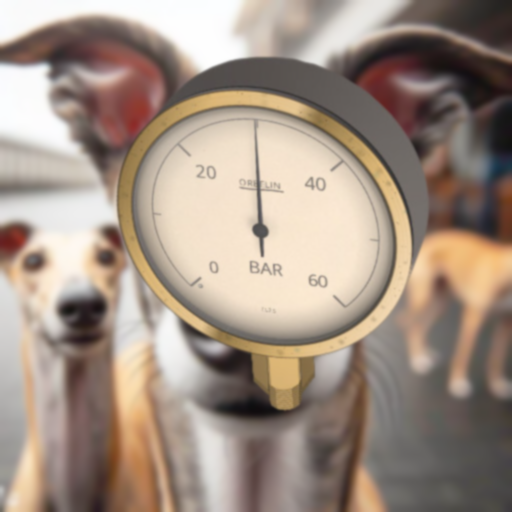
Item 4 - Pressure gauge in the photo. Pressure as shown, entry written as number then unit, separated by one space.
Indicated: 30 bar
